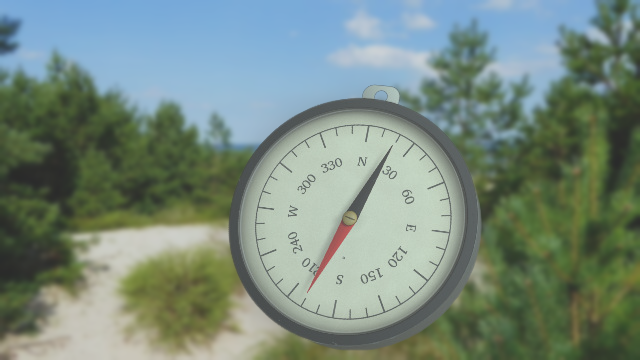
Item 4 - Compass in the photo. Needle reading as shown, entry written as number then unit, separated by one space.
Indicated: 200 °
